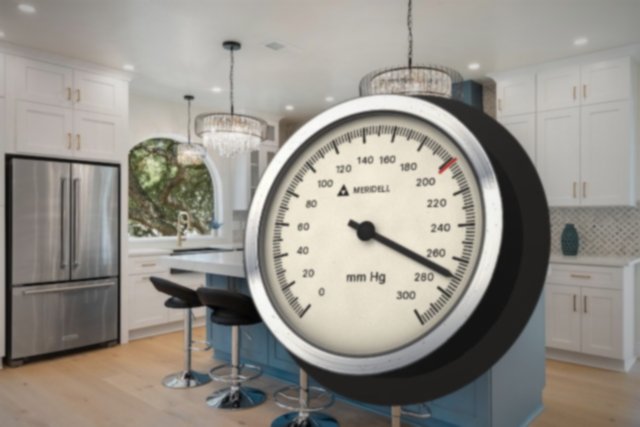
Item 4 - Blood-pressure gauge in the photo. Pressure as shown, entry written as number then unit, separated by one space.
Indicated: 270 mmHg
